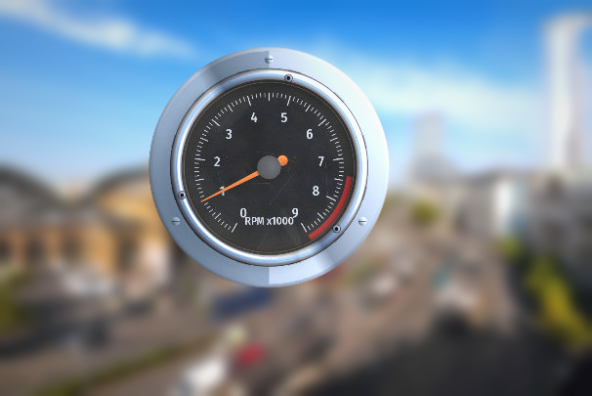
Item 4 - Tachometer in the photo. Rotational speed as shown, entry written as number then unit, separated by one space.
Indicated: 1000 rpm
